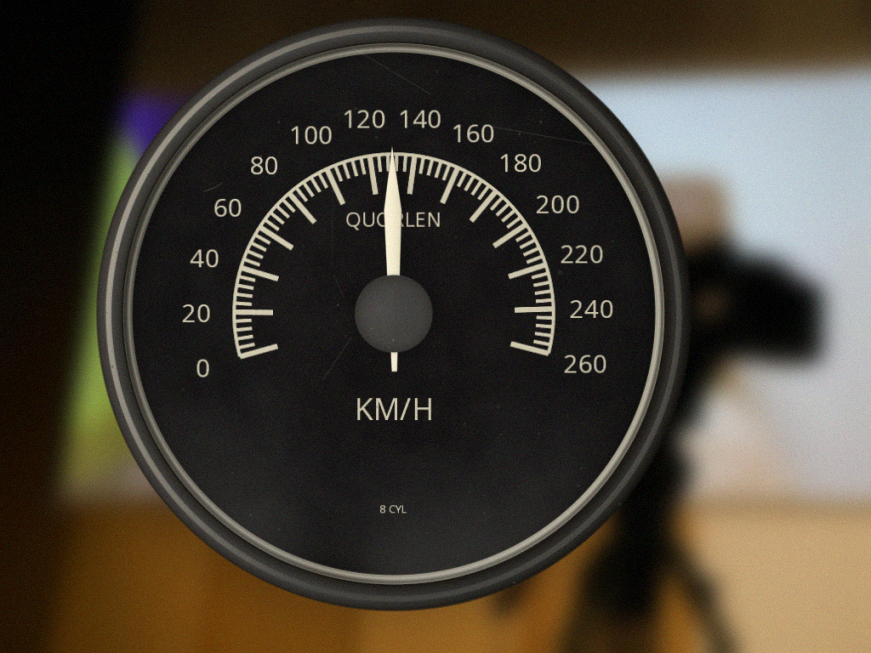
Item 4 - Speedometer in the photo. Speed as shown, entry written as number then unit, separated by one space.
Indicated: 130 km/h
